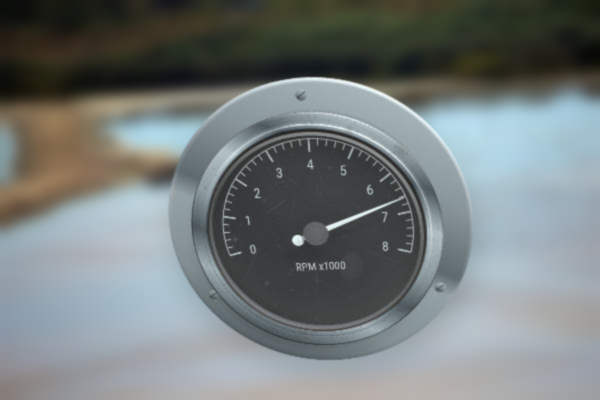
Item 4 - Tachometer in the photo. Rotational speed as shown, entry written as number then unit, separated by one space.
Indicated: 6600 rpm
